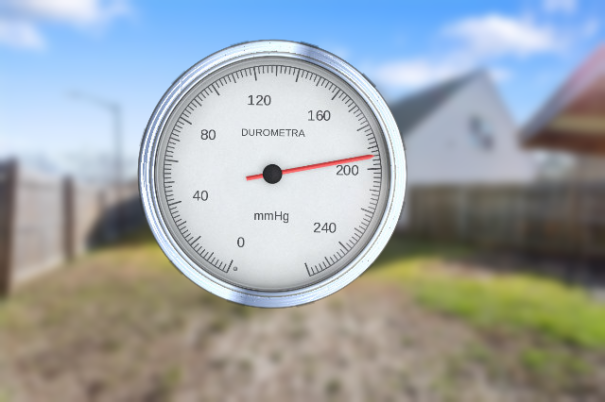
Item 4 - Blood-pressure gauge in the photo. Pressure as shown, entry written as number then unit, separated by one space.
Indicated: 194 mmHg
